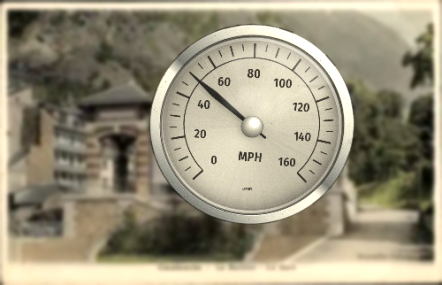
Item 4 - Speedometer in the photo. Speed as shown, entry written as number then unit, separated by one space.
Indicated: 50 mph
